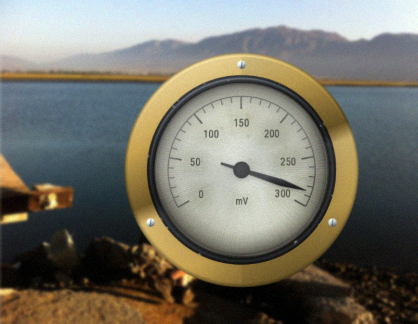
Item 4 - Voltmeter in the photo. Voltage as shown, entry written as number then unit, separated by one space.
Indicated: 285 mV
